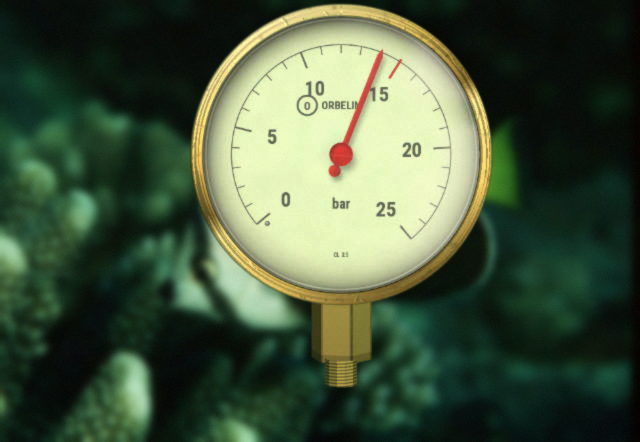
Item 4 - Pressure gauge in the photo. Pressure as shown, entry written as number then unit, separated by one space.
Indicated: 14 bar
